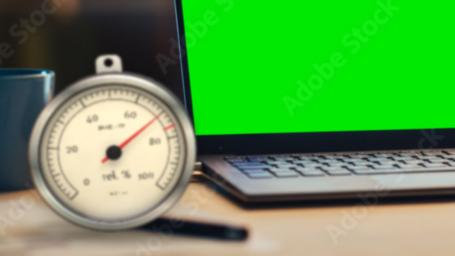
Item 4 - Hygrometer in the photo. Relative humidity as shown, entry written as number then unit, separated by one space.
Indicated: 70 %
